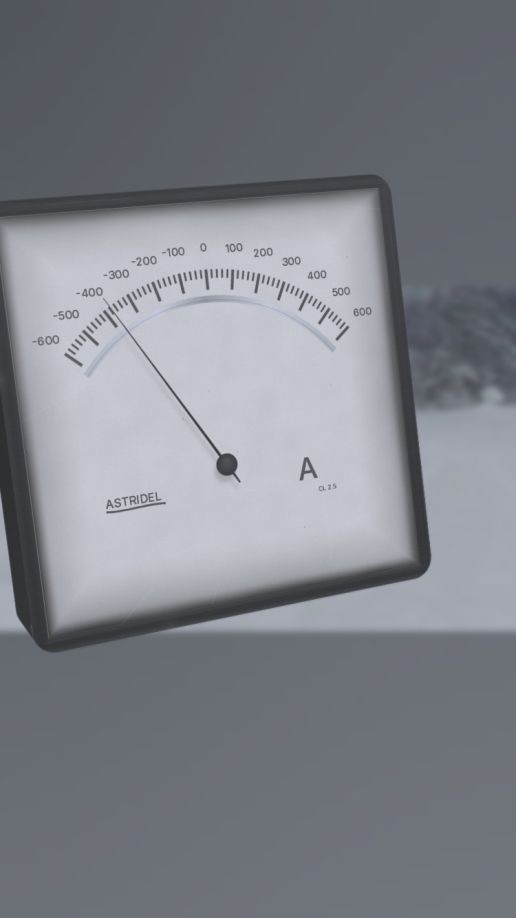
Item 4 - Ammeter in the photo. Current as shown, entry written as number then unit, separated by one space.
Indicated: -380 A
